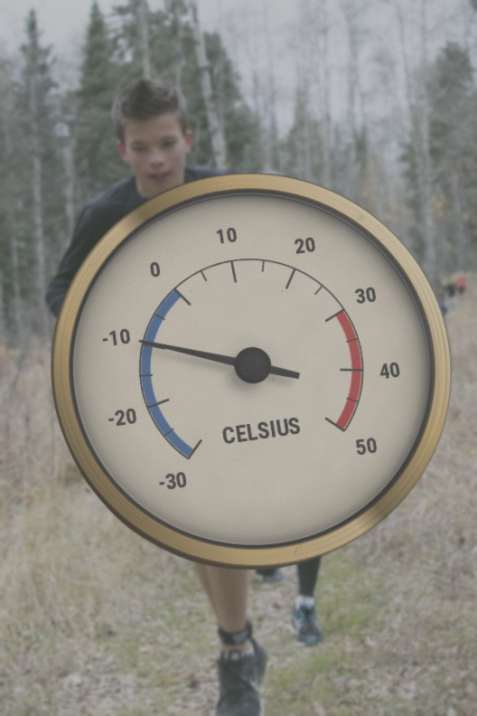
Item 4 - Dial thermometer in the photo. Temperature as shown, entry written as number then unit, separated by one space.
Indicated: -10 °C
